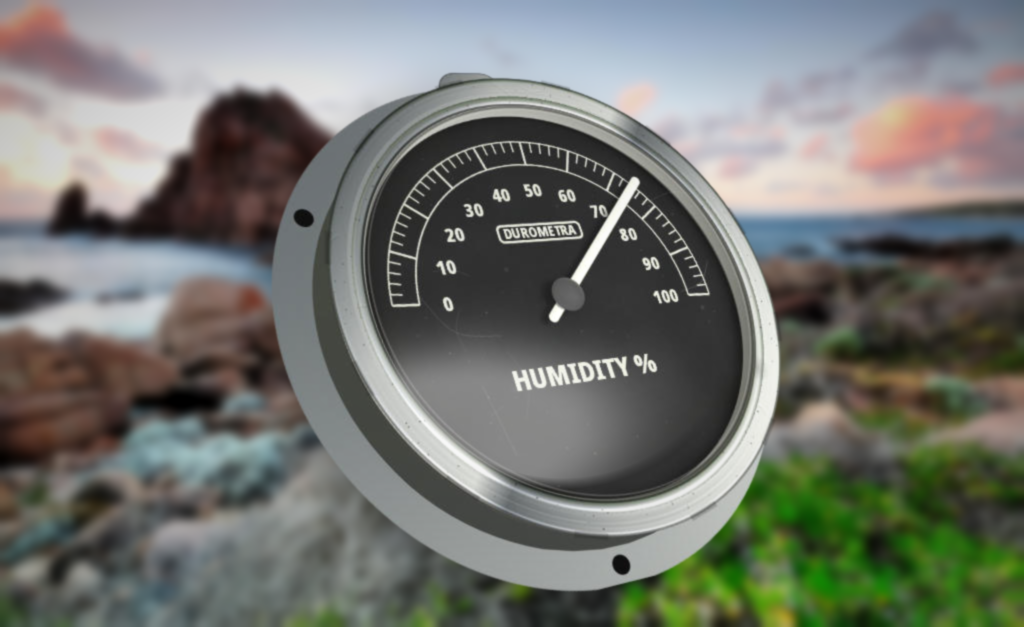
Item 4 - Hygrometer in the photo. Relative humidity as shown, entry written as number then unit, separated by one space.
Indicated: 74 %
